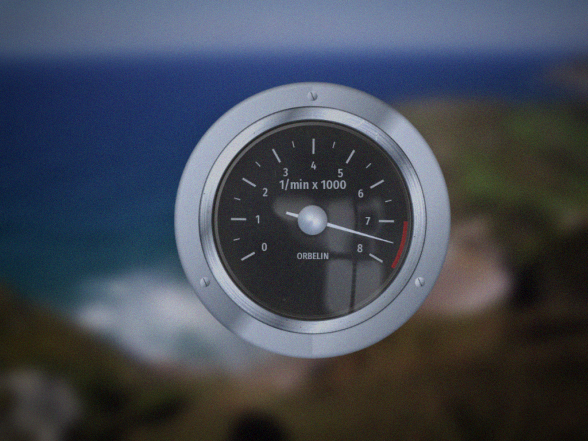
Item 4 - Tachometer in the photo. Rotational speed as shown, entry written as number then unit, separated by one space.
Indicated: 7500 rpm
